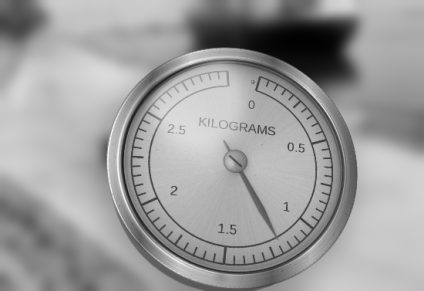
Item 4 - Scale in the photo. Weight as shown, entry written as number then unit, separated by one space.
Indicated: 1.2 kg
